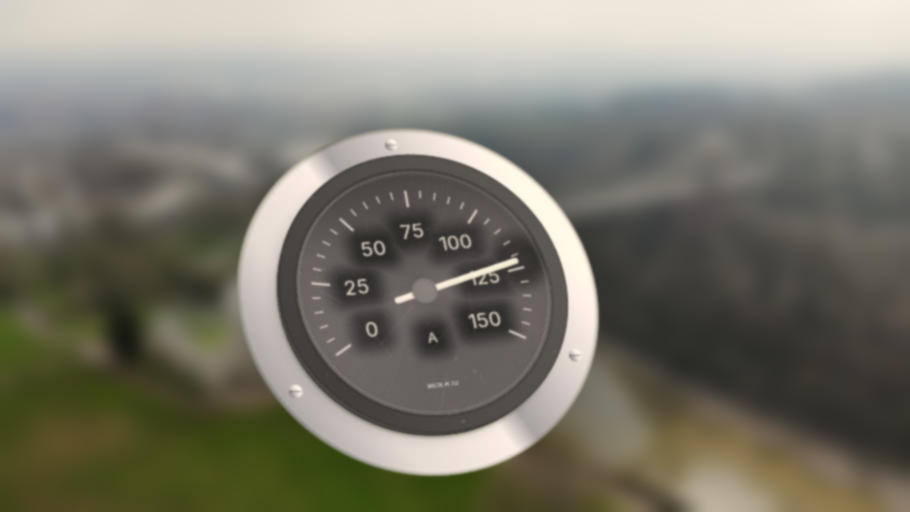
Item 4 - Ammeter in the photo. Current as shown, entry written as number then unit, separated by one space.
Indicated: 122.5 A
